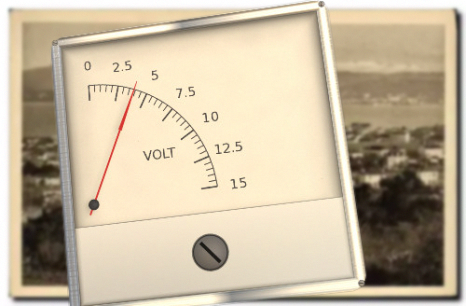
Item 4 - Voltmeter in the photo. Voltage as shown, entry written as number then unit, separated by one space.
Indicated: 4 V
